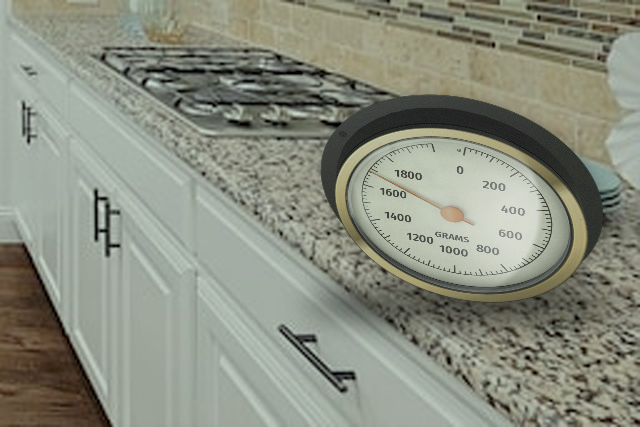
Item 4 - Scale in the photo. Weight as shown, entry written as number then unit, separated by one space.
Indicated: 1700 g
